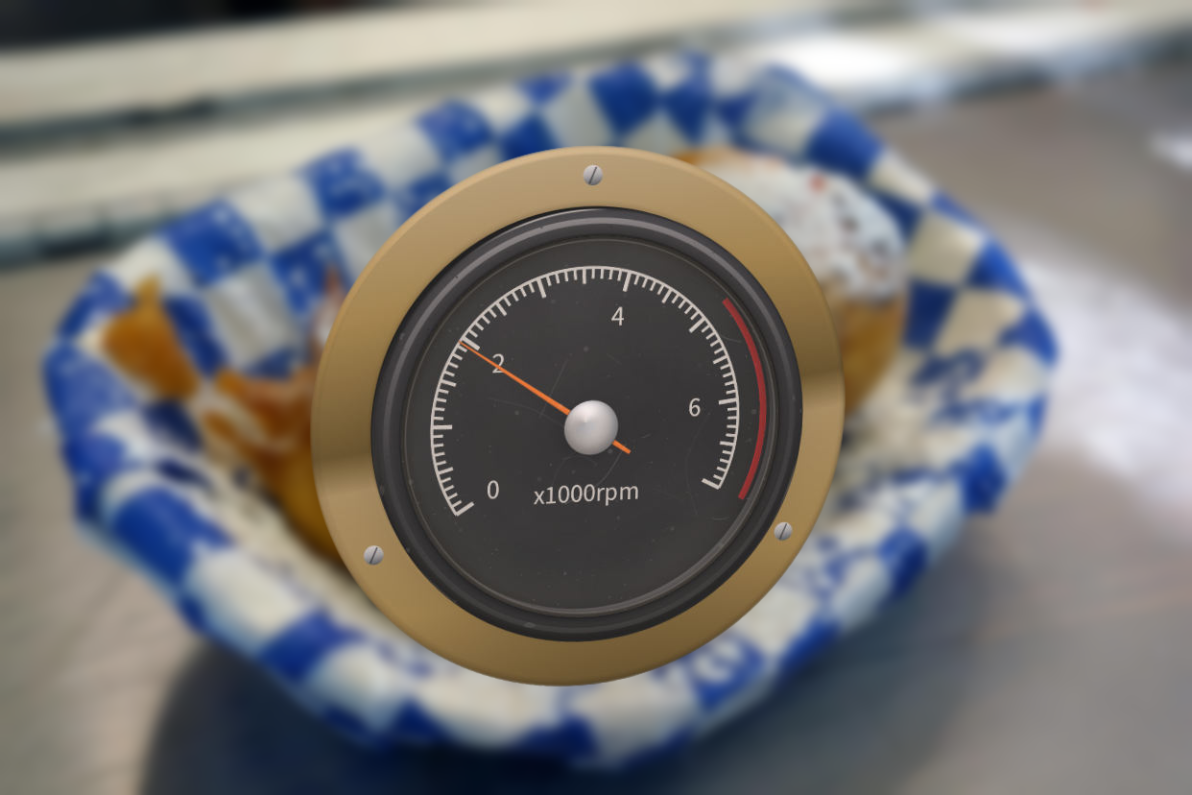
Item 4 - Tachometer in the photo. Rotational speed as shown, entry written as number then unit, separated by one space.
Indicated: 1950 rpm
